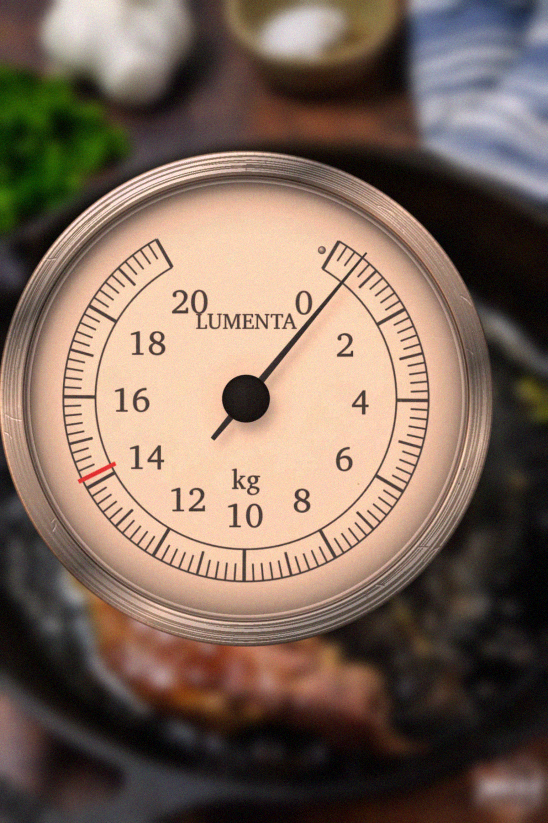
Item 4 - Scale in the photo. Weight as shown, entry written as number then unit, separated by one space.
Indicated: 0.6 kg
